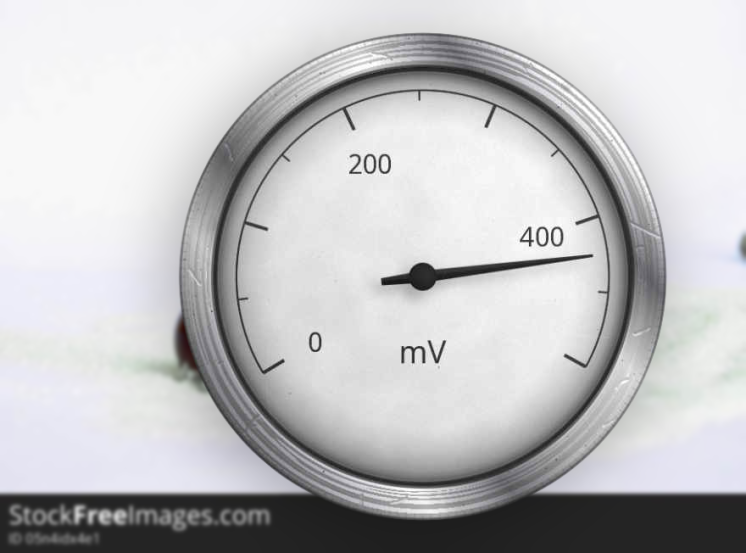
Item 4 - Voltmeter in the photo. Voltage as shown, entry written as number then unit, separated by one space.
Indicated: 425 mV
